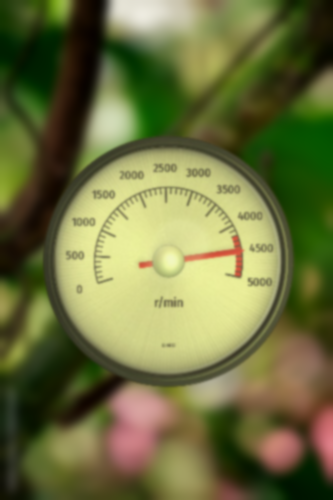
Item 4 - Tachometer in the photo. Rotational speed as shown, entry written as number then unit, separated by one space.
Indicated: 4500 rpm
